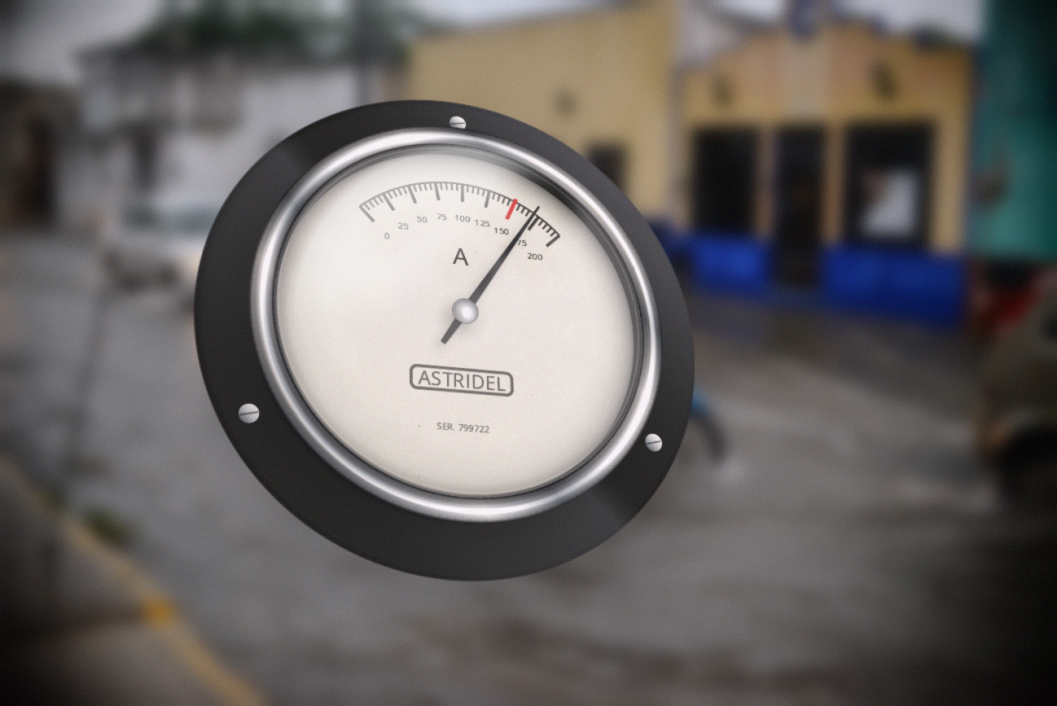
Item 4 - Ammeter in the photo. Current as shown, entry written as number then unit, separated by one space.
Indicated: 170 A
